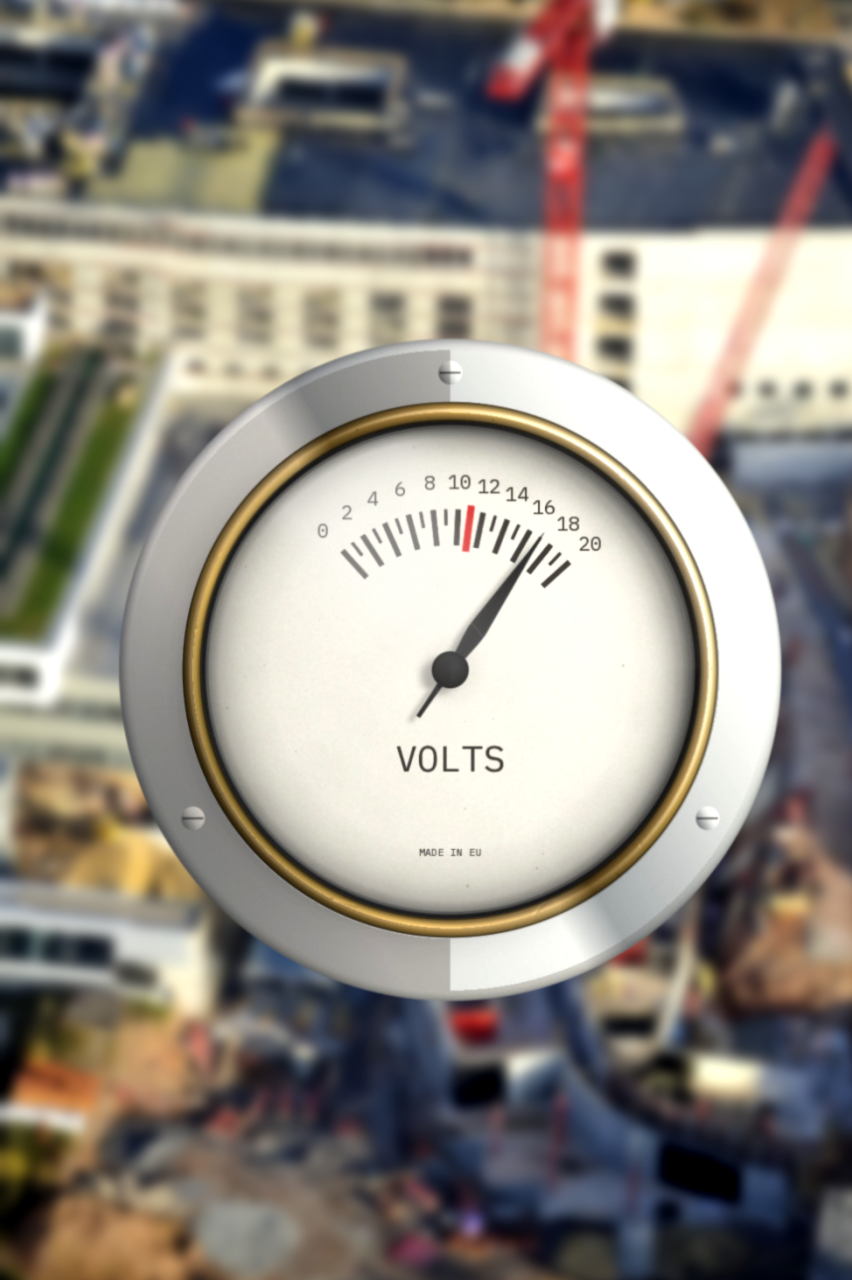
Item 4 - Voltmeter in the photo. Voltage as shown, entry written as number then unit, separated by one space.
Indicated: 17 V
